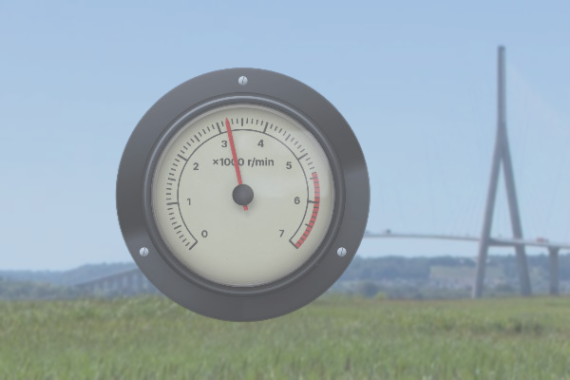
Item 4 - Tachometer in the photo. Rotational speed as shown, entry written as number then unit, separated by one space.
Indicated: 3200 rpm
